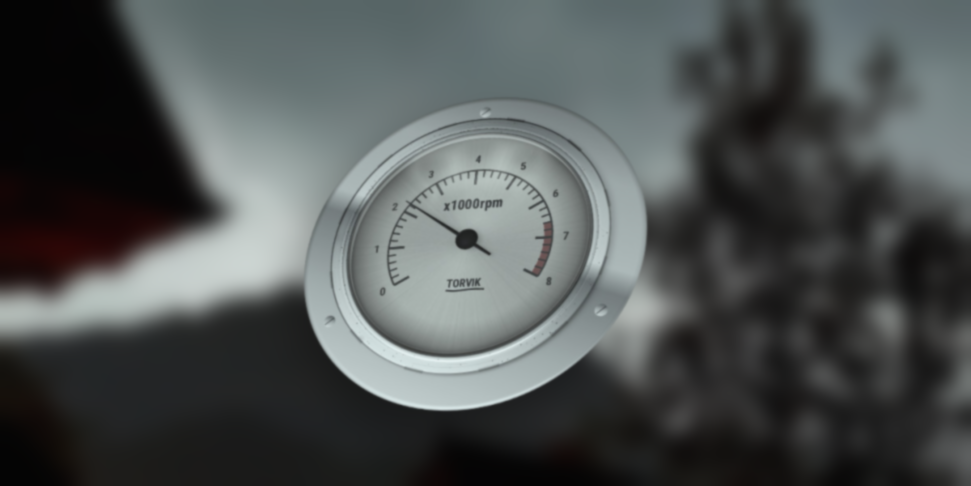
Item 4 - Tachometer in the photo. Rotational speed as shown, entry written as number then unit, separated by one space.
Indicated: 2200 rpm
